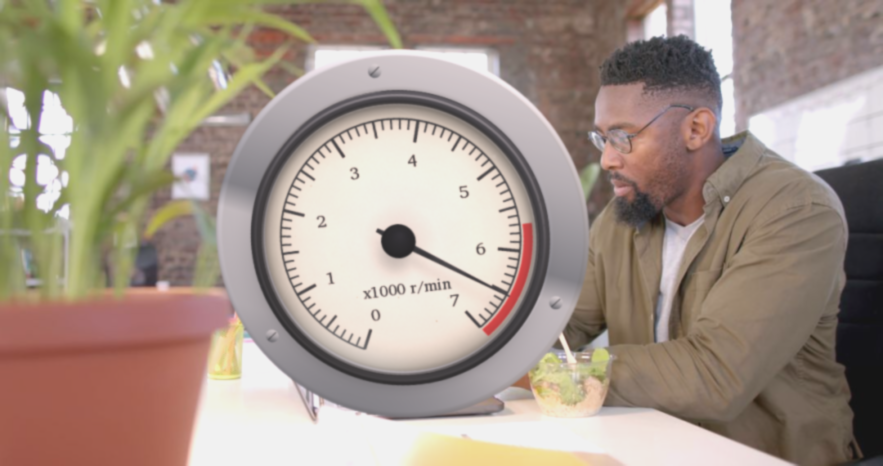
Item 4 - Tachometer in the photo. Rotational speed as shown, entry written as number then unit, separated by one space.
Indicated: 6500 rpm
